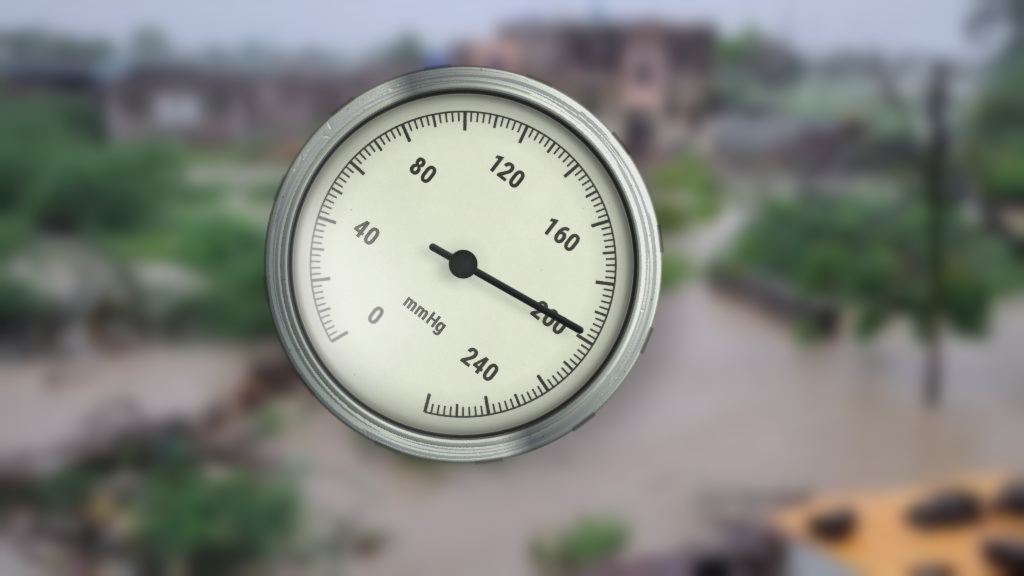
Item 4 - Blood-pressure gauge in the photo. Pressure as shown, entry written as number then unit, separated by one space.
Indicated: 198 mmHg
